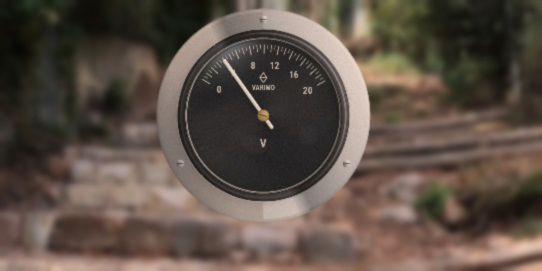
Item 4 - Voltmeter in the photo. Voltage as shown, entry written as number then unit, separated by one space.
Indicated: 4 V
